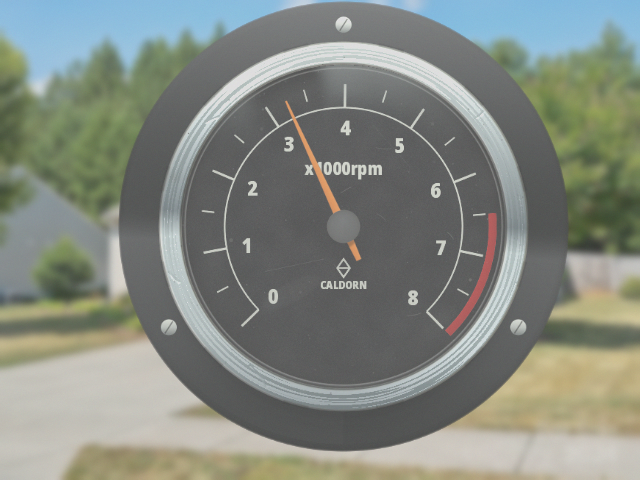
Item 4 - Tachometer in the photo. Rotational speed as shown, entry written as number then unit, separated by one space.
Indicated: 3250 rpm
